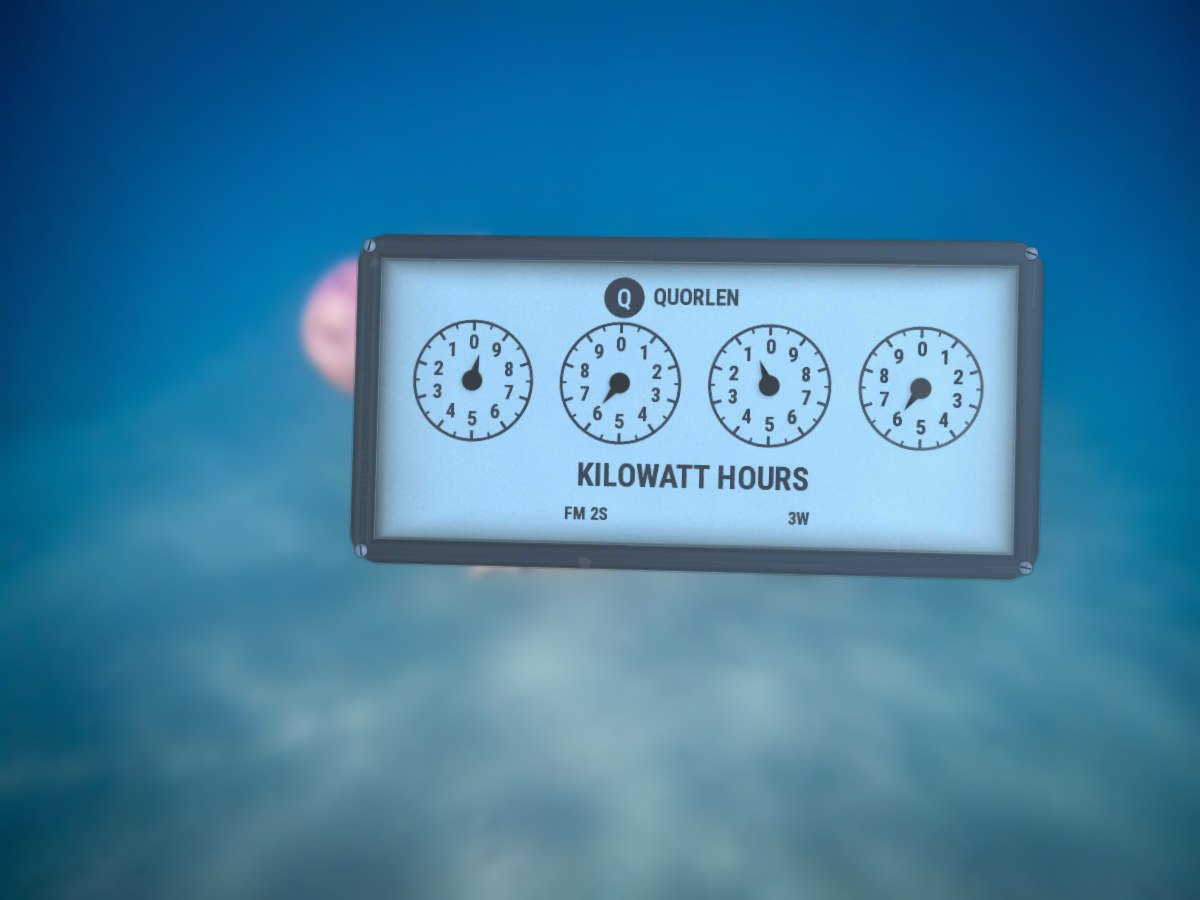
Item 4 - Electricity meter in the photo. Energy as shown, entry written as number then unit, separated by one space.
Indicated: 9606 kWh
